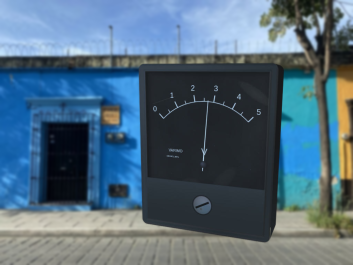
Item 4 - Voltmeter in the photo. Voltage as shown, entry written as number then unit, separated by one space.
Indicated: 2.75 V
